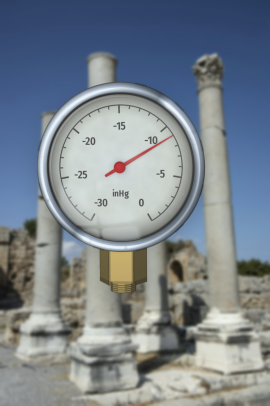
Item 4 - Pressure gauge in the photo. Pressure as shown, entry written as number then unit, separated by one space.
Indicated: -9 inHg
